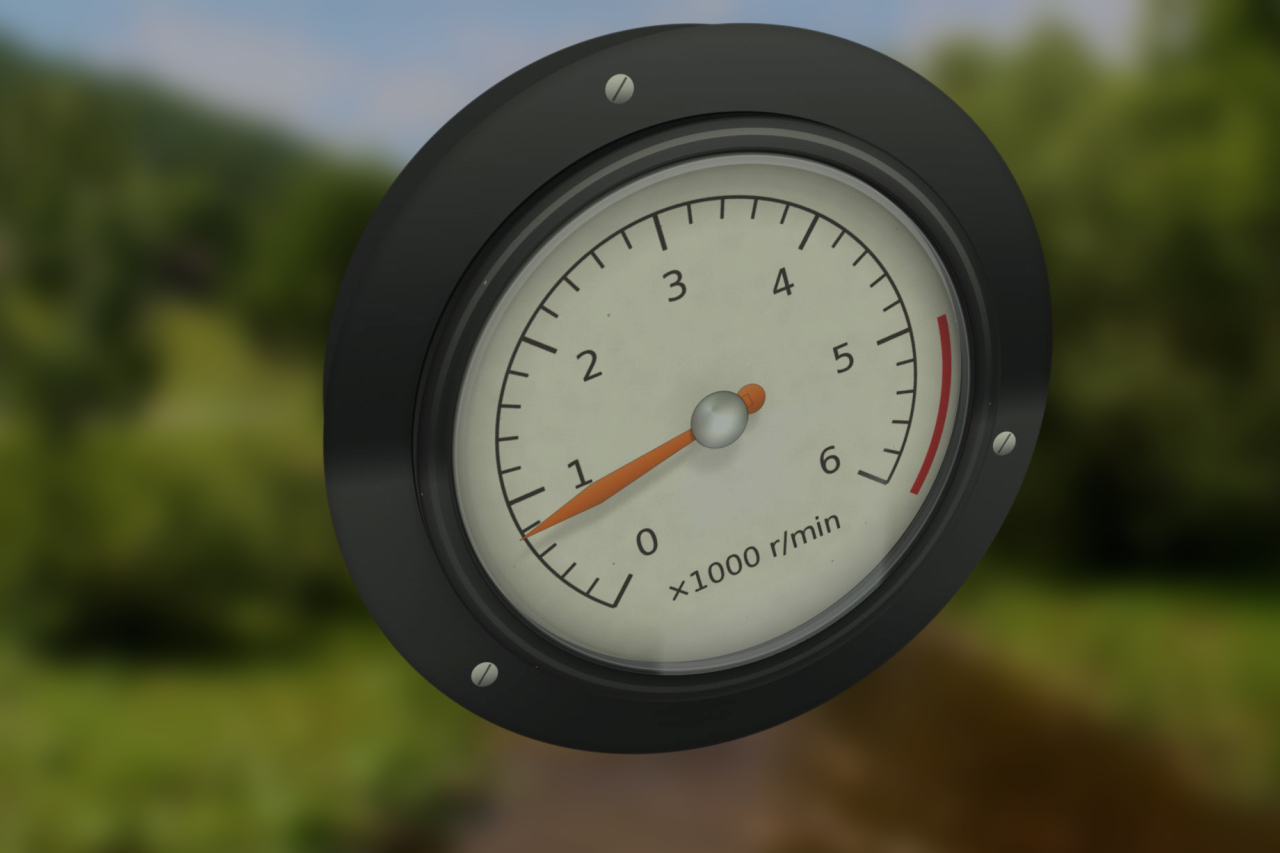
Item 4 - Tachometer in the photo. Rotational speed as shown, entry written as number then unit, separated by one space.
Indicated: 800 rpm
